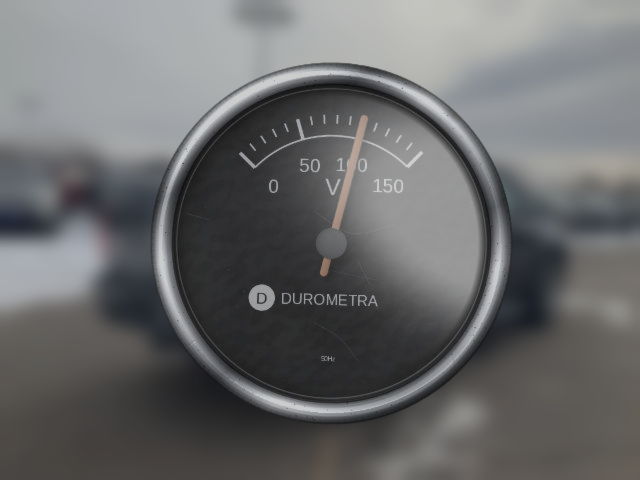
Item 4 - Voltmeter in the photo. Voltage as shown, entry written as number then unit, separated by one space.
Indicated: 100 V
